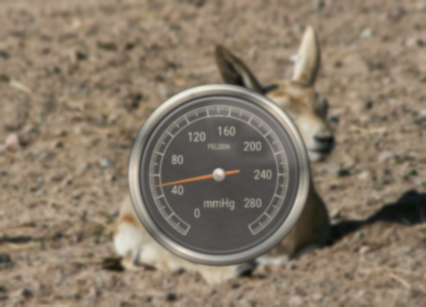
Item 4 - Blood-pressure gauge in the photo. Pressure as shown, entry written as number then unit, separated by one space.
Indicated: 50 mmHg
